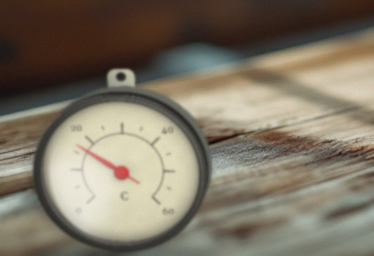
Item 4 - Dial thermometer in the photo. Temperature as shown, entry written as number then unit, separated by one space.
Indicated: 17.5 °C
